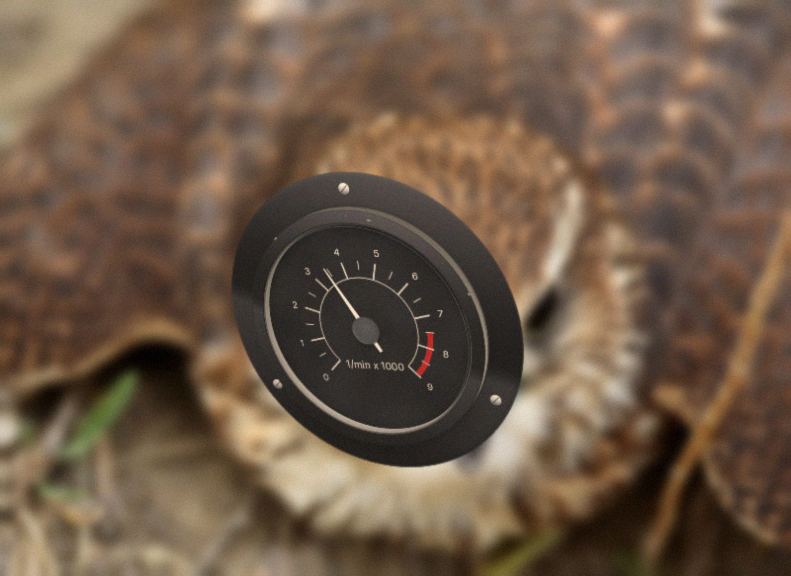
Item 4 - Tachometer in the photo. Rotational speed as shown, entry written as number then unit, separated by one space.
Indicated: 3500 rpm
